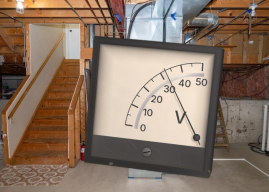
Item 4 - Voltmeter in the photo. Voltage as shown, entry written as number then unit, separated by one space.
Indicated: 32.5 V
